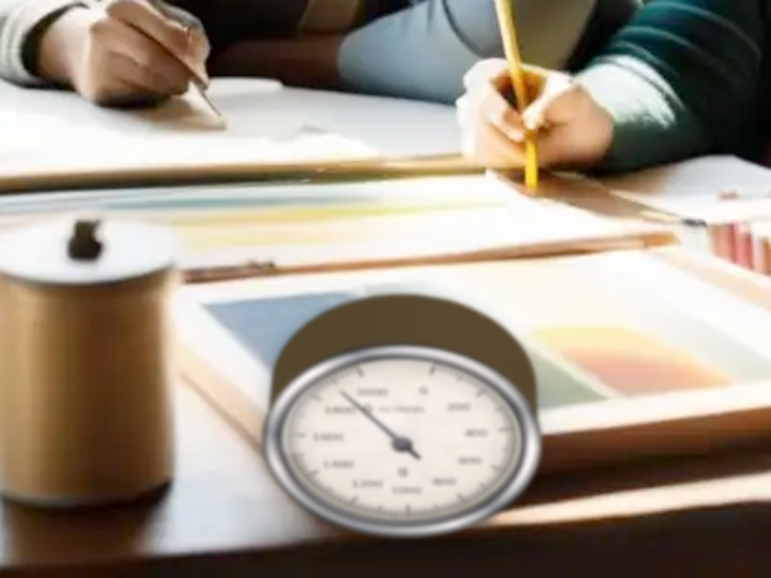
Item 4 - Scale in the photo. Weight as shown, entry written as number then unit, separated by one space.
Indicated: 1900 g
